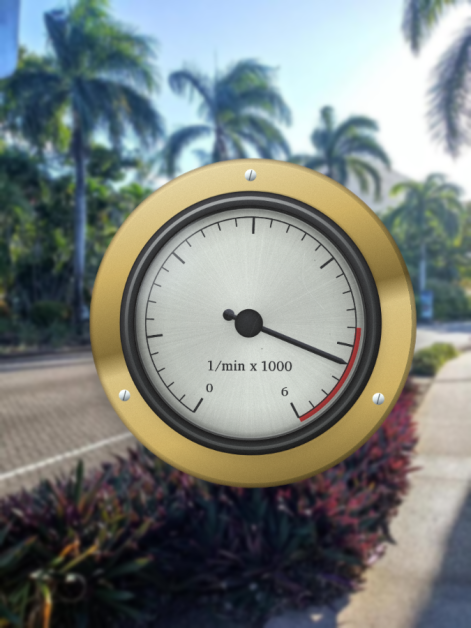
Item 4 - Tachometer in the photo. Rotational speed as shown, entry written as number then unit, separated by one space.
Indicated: 5200 rpm
